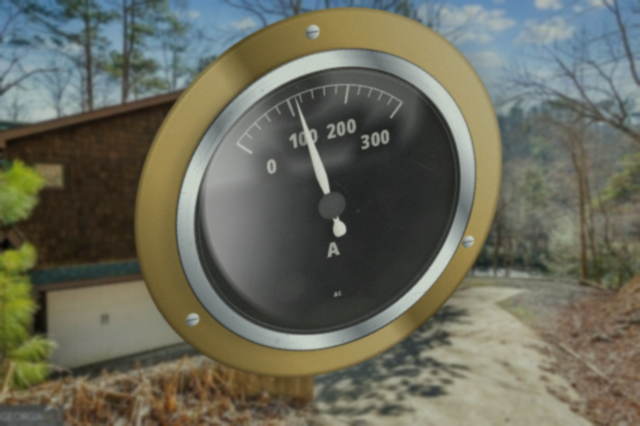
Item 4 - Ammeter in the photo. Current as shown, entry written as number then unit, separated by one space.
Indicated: 110 A
